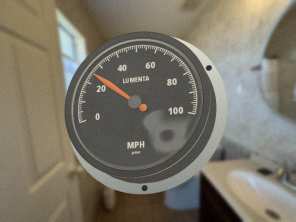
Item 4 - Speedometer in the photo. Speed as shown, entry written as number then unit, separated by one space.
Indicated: 25 mph
